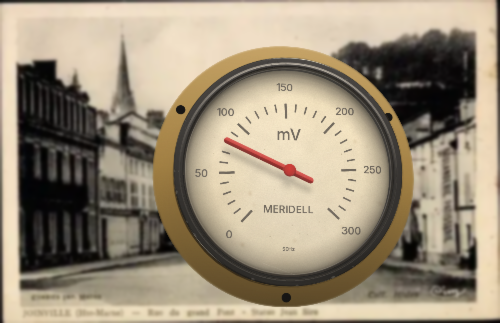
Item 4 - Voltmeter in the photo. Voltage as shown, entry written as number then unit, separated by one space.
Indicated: 80 mV
